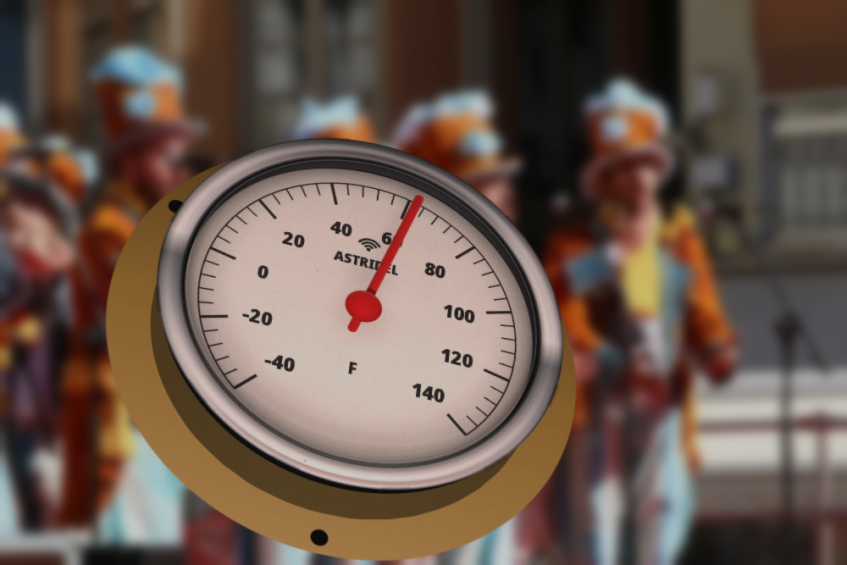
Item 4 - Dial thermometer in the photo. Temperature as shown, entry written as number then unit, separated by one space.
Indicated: 62 °F
